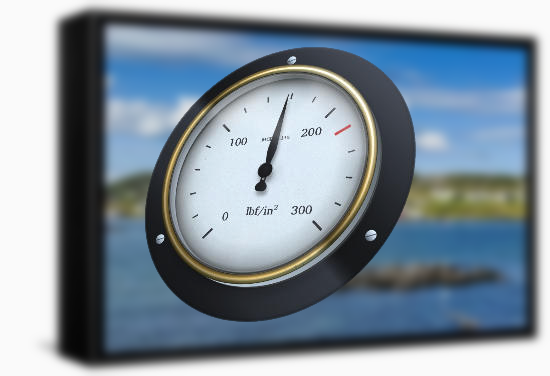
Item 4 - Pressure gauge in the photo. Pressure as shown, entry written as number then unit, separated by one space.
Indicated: 160 psi
